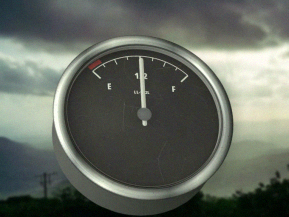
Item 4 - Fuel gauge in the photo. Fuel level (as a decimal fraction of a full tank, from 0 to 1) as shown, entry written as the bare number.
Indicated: 0.5
